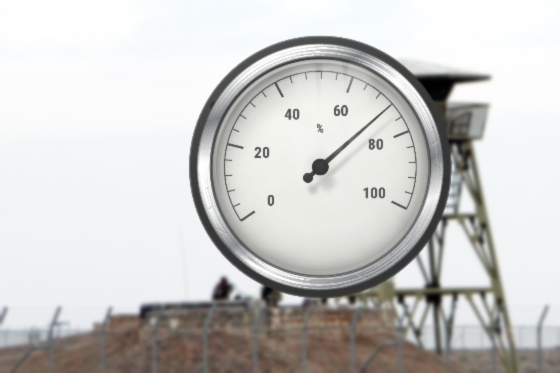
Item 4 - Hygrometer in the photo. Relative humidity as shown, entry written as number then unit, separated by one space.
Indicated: 72 %
